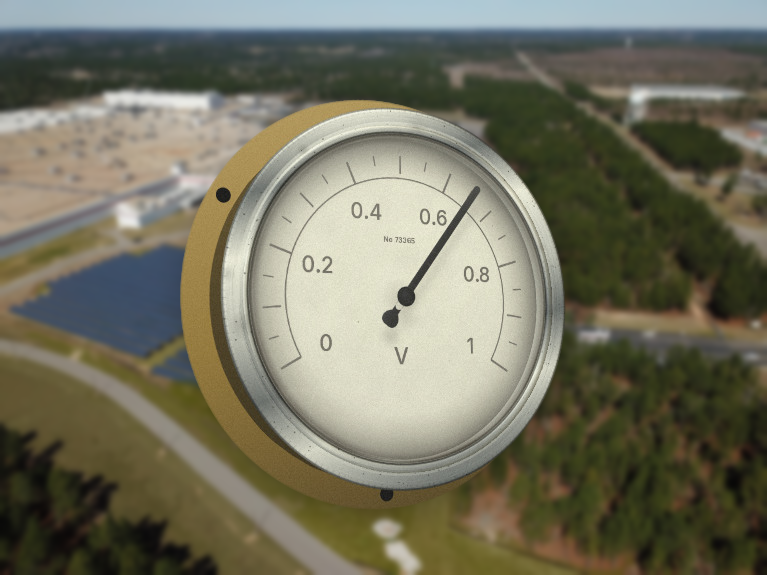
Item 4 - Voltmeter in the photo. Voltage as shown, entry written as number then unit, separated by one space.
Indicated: 0.65 V
